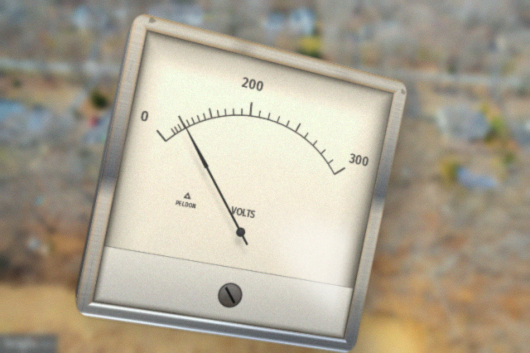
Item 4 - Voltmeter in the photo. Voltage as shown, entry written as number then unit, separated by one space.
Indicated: 100 V
